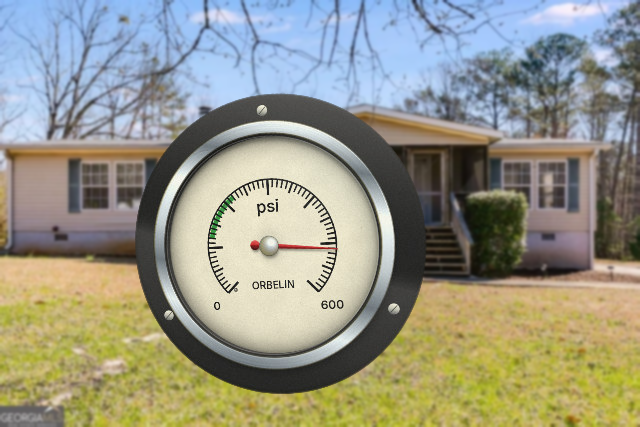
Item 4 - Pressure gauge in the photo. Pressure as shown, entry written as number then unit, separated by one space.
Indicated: 510 psi
